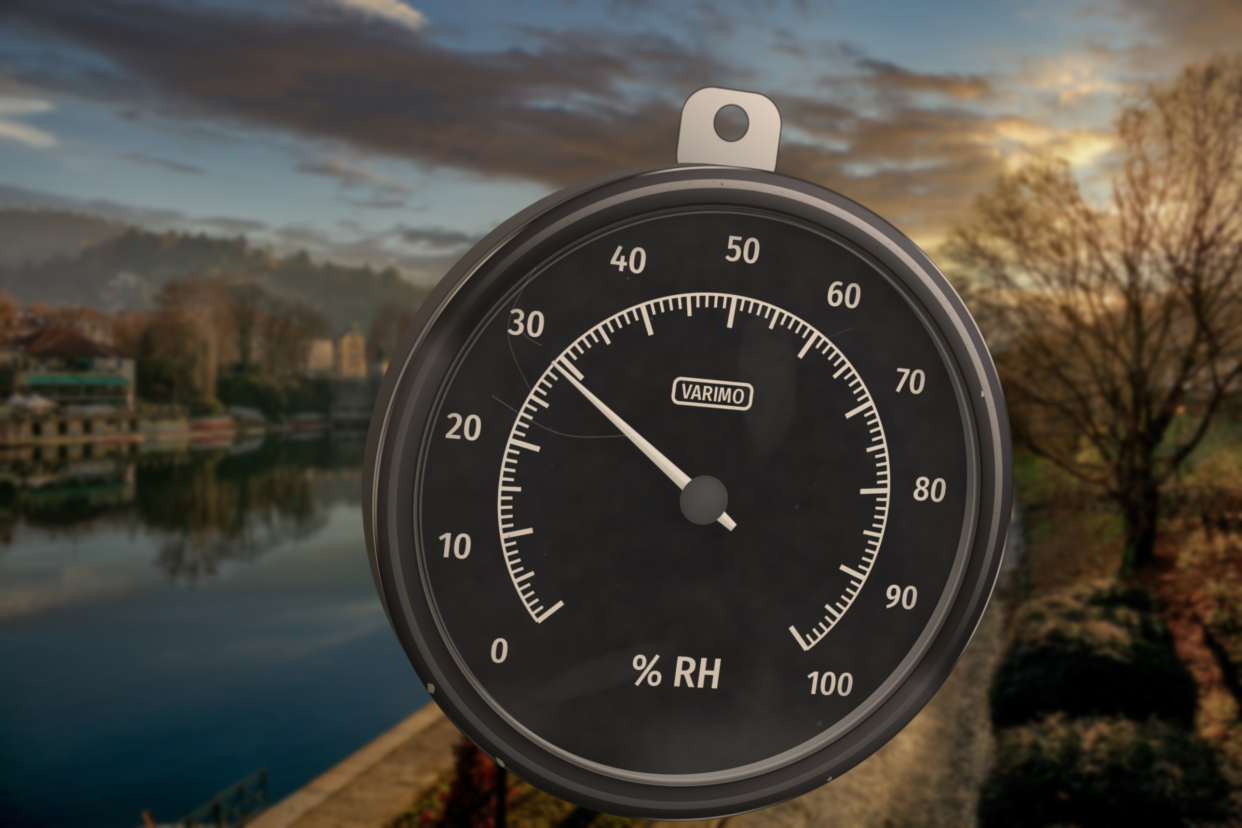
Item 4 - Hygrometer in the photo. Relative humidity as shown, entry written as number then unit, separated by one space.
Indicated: 29 %
